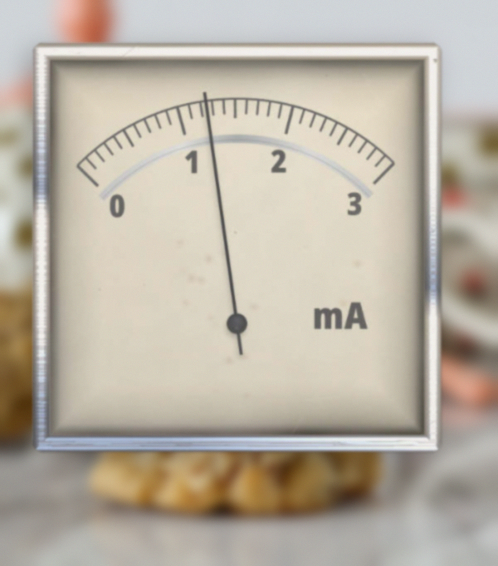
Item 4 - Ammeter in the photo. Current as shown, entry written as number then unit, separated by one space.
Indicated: 1.25 mA
